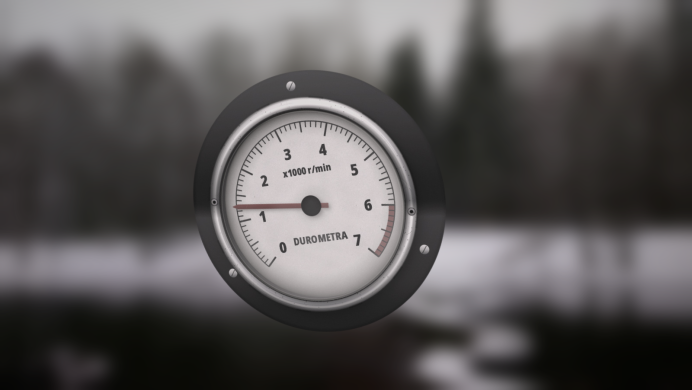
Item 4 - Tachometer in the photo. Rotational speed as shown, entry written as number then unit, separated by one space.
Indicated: 1300 rpm
